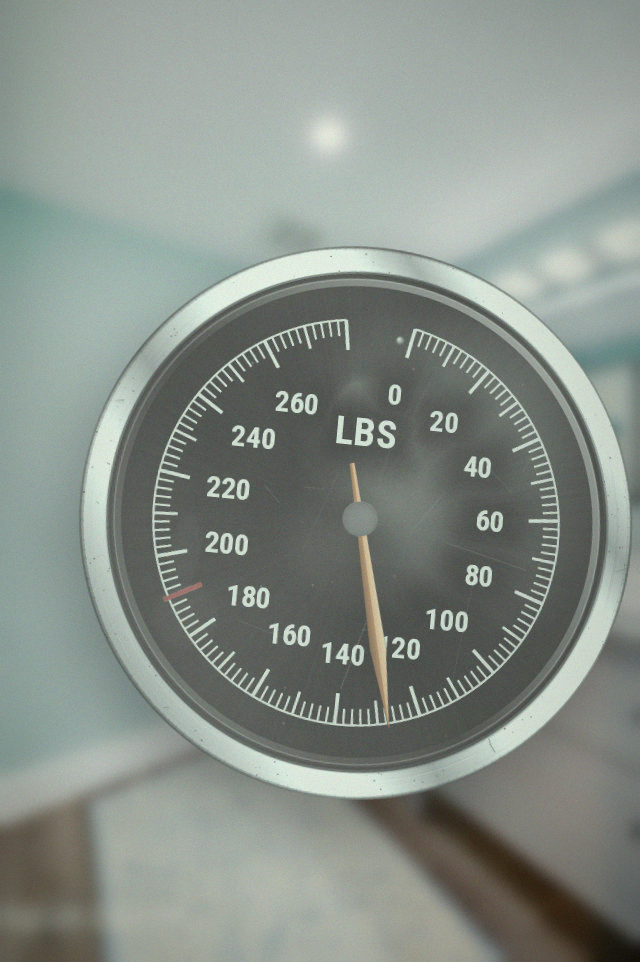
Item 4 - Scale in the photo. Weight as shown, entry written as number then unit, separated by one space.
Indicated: 128 lb
